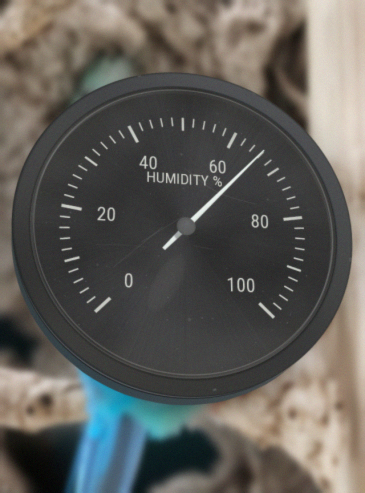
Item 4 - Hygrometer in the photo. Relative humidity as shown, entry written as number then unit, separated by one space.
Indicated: 66 %
